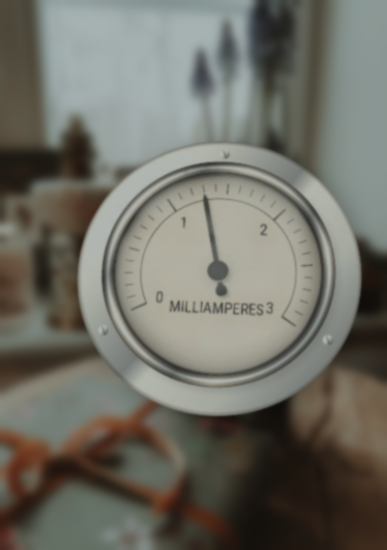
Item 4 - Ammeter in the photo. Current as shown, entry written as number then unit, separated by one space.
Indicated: 1.3 mA
